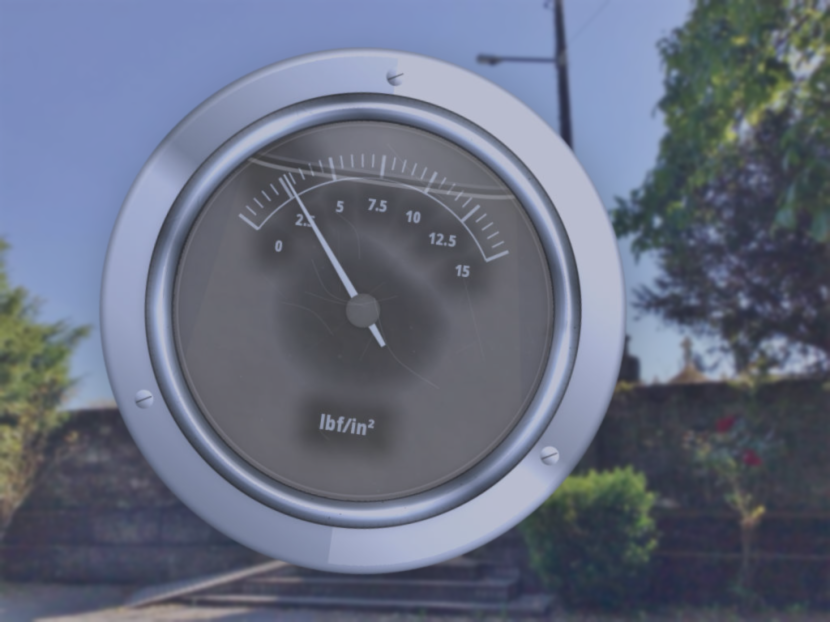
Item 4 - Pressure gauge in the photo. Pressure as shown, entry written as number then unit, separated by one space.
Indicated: 2.75 psi
